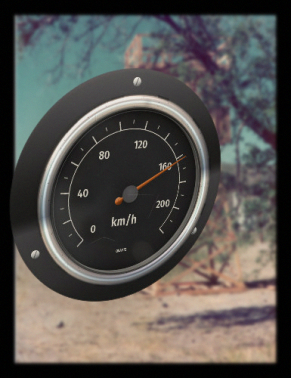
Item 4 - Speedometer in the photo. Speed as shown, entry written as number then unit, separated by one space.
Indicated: 160 km/h
